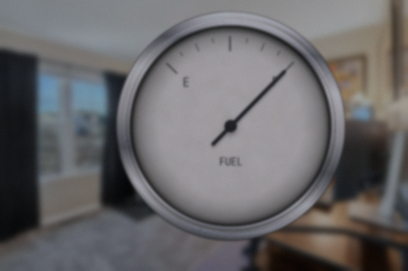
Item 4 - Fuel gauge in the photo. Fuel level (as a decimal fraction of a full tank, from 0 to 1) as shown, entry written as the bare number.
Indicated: 1
